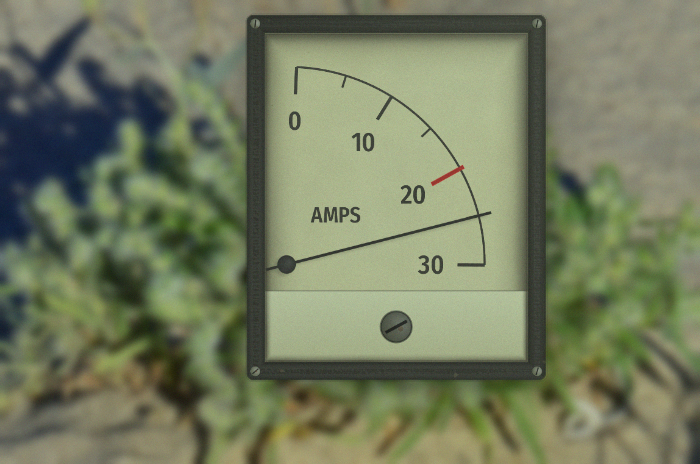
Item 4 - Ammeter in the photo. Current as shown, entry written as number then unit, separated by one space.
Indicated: 25 A
